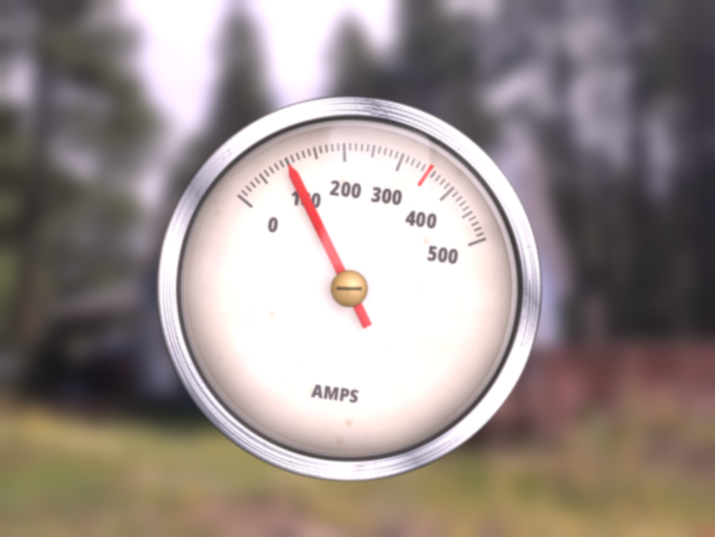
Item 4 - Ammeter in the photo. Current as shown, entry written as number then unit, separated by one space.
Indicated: 100 A
